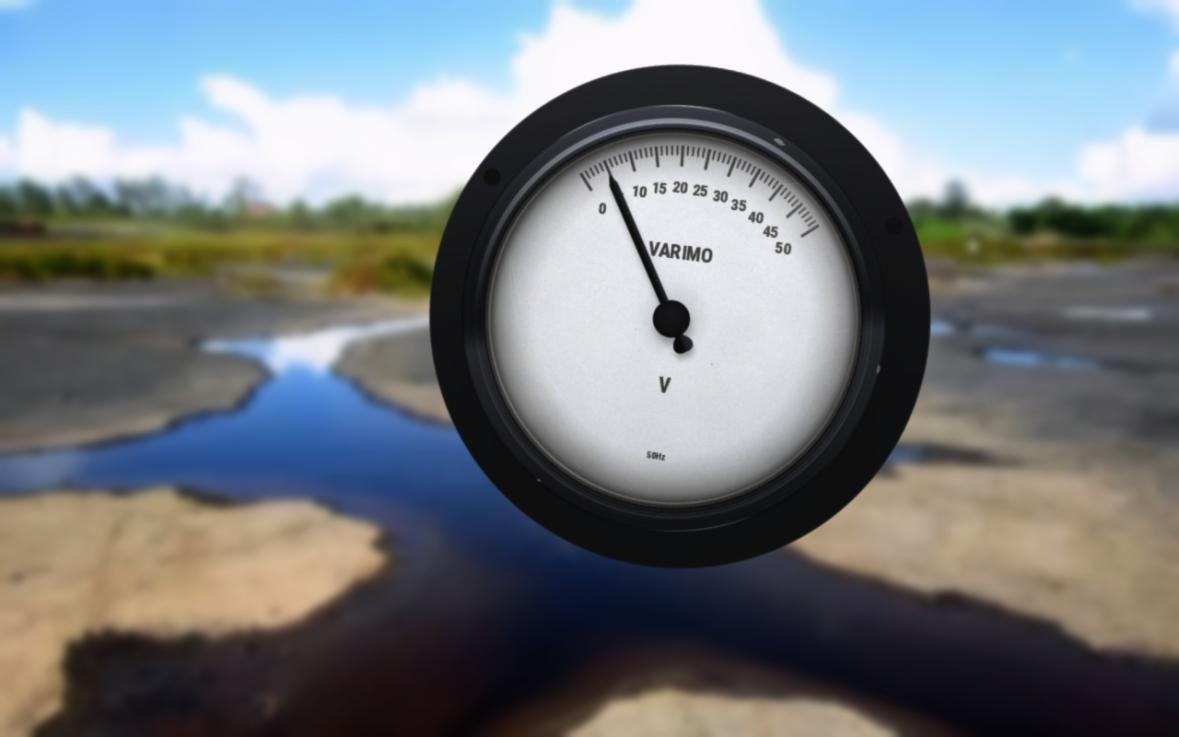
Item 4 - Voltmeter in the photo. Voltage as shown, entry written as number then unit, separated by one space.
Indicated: 5 V
